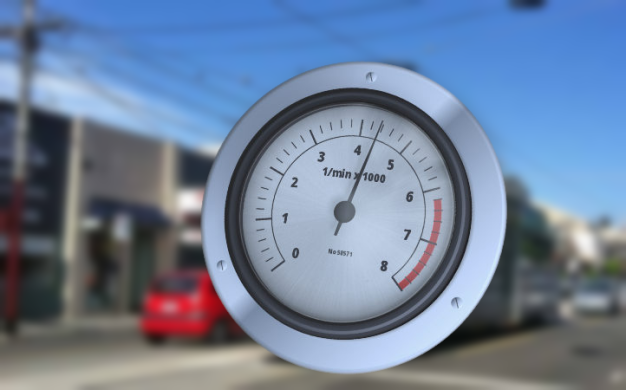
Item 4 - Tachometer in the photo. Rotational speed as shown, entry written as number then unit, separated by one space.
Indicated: 4400 rpm
